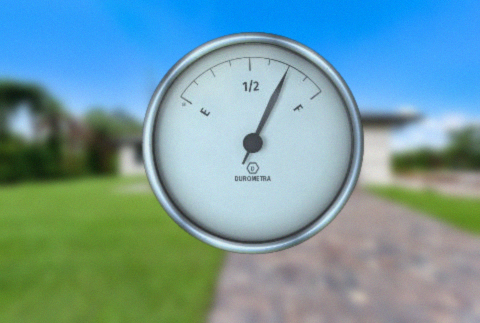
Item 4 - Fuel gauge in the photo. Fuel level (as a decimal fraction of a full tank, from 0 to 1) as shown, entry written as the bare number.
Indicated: 0.75
